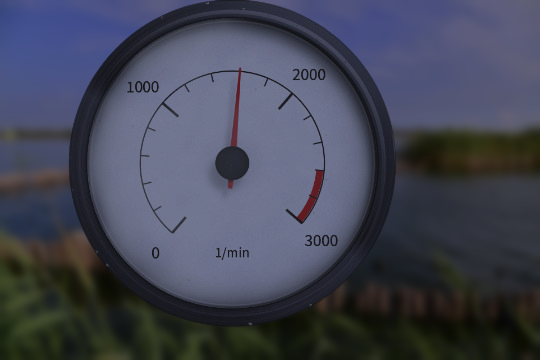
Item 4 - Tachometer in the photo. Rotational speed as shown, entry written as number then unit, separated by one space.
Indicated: 1600 rpm
